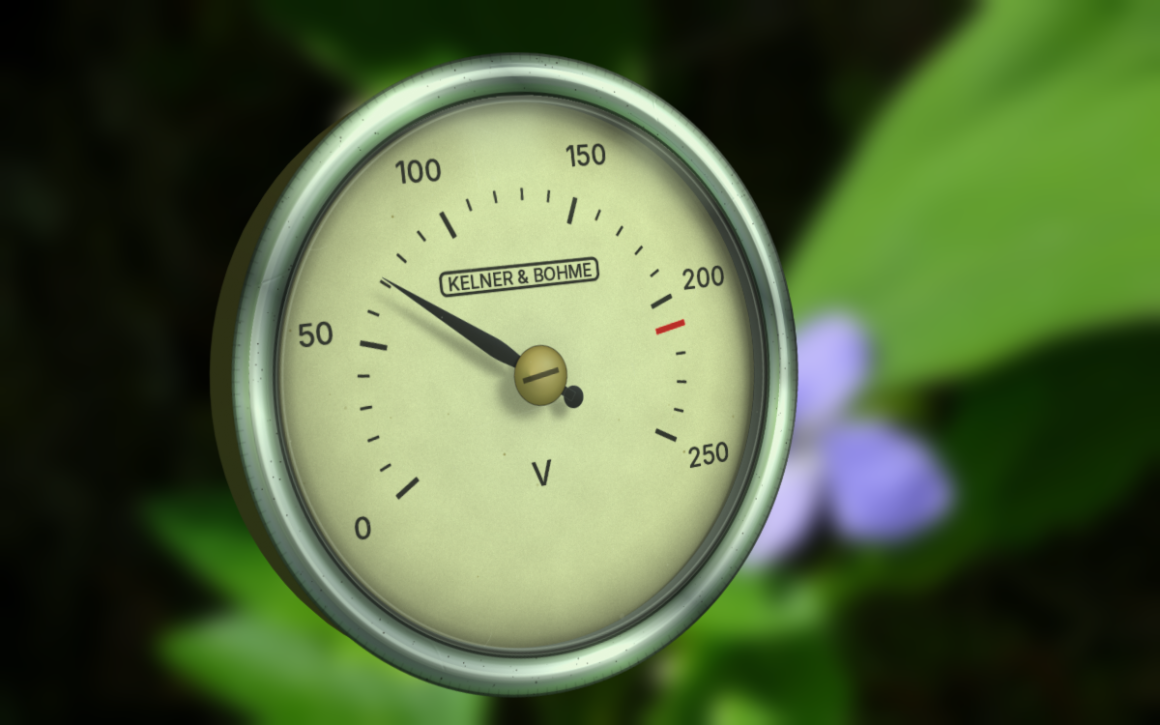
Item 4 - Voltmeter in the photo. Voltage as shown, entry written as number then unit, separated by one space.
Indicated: 70 V
